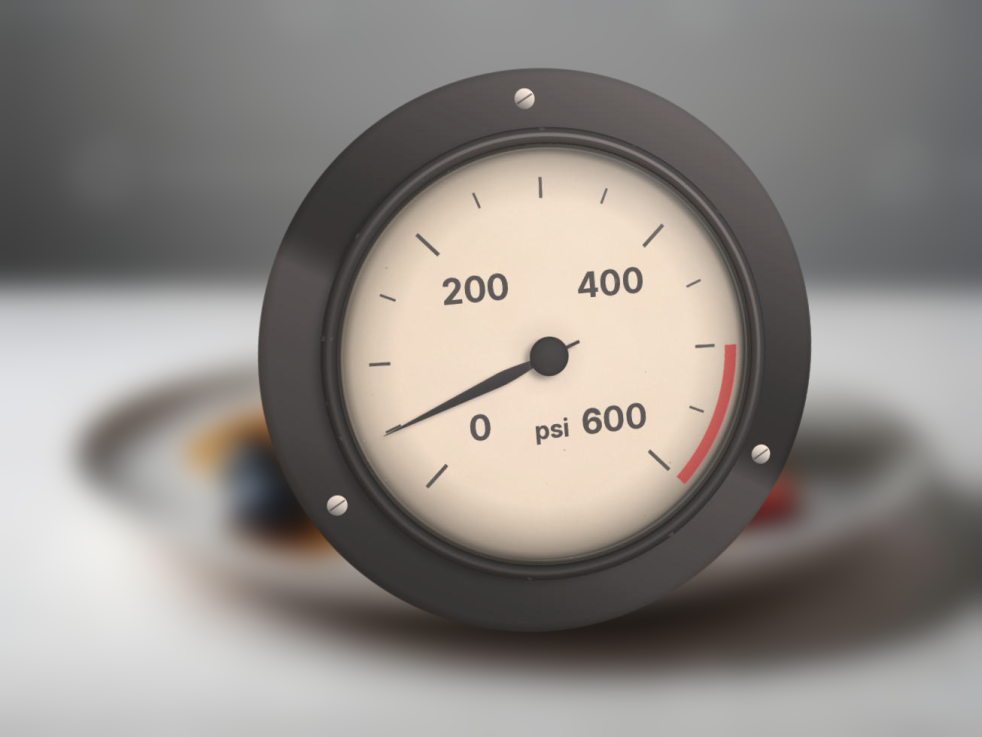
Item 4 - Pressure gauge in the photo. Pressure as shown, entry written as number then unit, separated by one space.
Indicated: 50 psi
